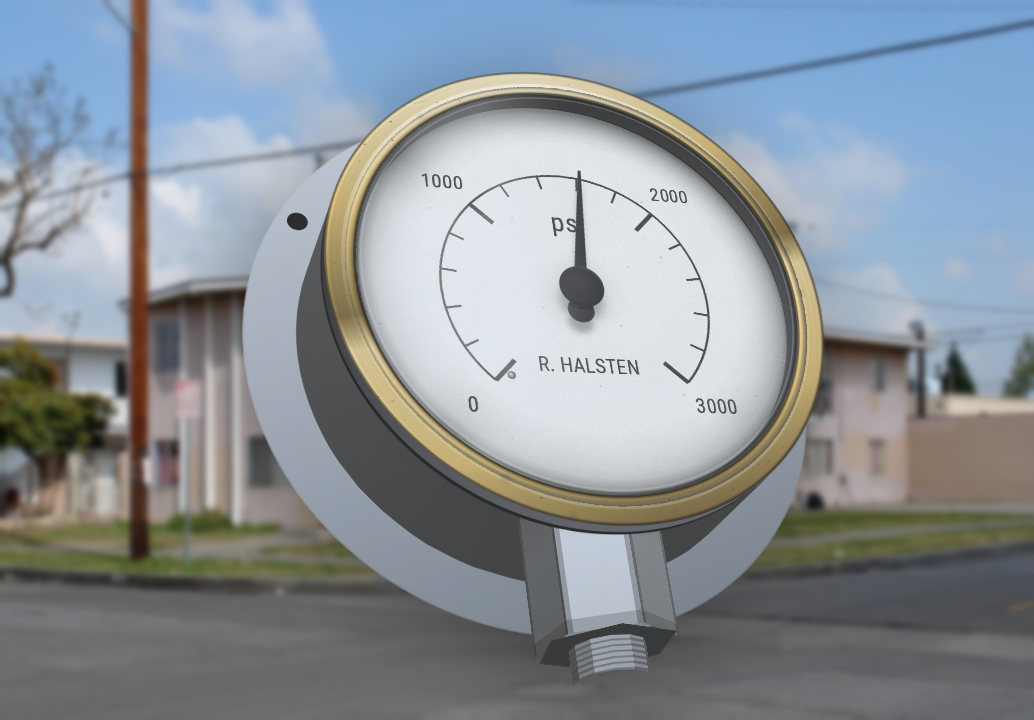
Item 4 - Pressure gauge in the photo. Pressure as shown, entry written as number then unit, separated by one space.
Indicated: 1600 psi
